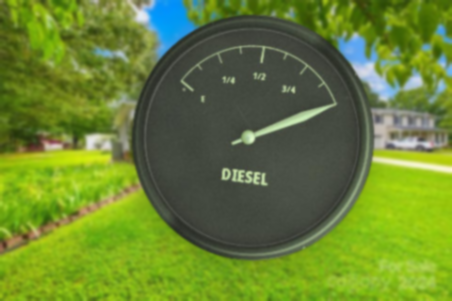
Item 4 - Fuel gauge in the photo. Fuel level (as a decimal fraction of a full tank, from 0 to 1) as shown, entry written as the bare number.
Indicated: 1
